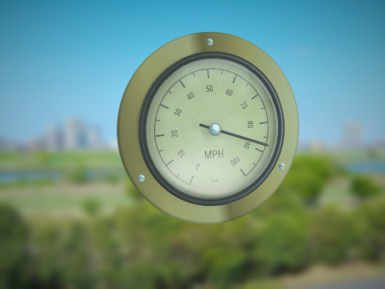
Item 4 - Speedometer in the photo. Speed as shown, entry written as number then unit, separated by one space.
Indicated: 87.5 mph
